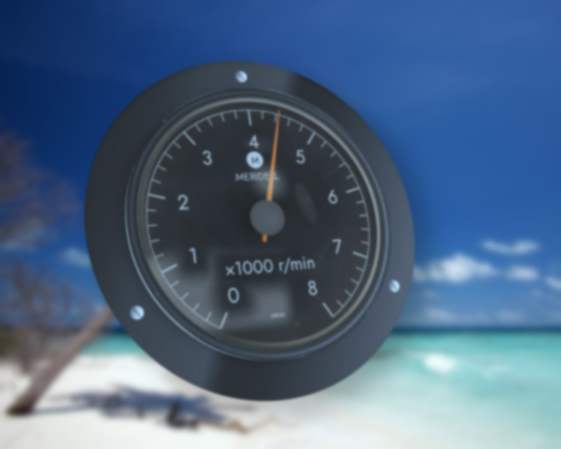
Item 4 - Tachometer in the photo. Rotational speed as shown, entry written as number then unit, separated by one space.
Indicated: 4400 rpm
